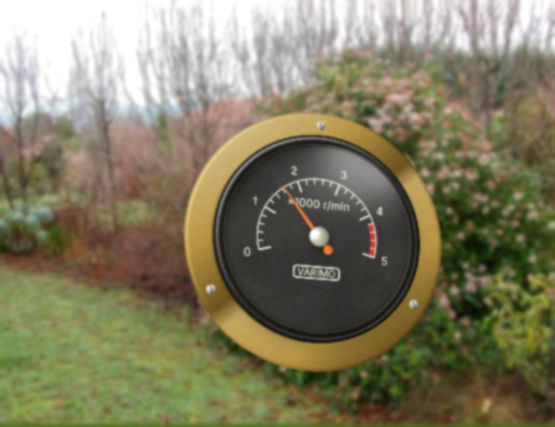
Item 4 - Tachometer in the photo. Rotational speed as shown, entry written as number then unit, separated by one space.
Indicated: 1600 rpm
